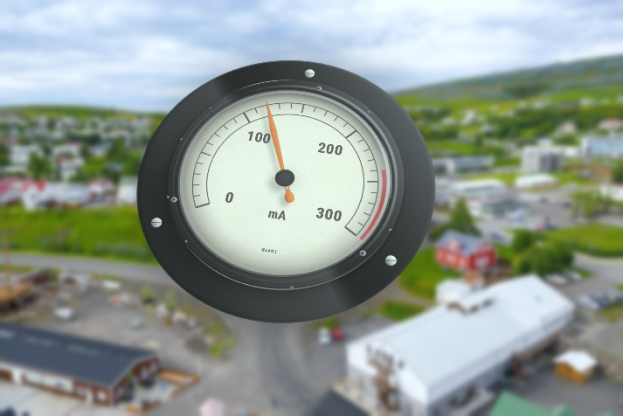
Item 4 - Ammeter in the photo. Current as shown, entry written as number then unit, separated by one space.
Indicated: 120 mA
